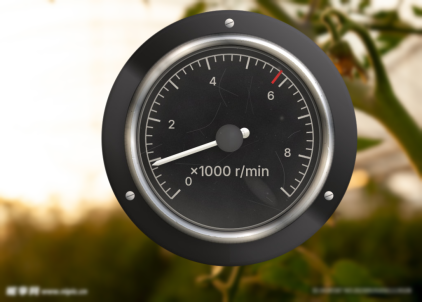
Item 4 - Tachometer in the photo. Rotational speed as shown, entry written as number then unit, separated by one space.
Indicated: 900 rpm
